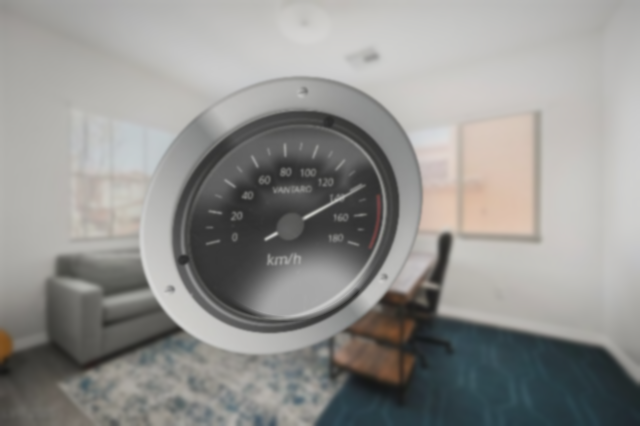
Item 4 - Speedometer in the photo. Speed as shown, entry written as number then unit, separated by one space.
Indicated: 140 km/h
